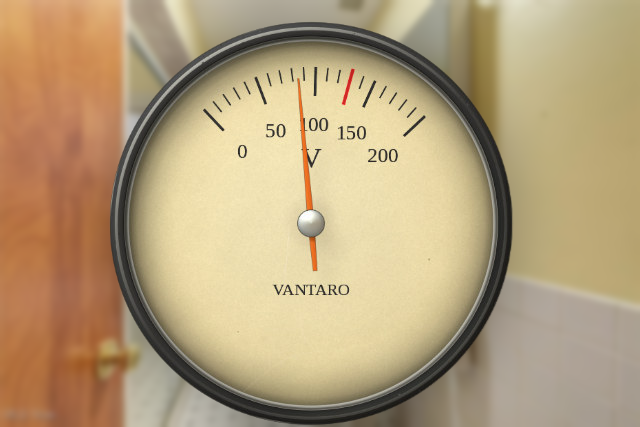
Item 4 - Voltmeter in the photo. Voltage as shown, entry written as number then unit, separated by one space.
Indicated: 85 V
